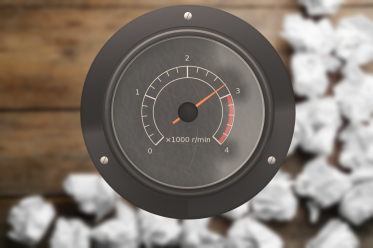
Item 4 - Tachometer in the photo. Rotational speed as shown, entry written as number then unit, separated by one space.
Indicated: 2800 rpm
